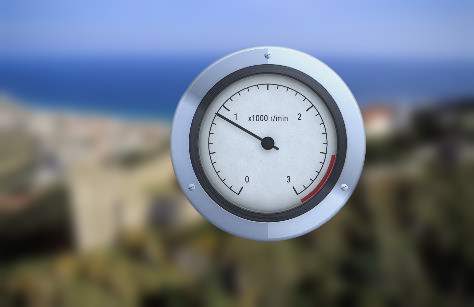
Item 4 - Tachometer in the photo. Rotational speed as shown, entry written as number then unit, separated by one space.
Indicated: 900 rpm
